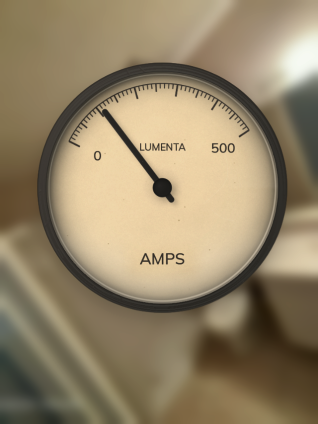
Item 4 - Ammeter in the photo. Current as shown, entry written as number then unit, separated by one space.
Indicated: 110 A
